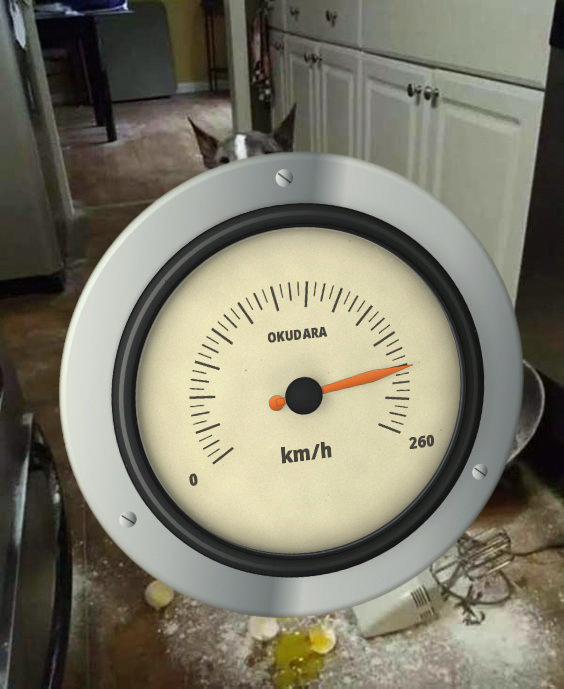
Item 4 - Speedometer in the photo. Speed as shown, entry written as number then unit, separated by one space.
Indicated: 220 km/h
